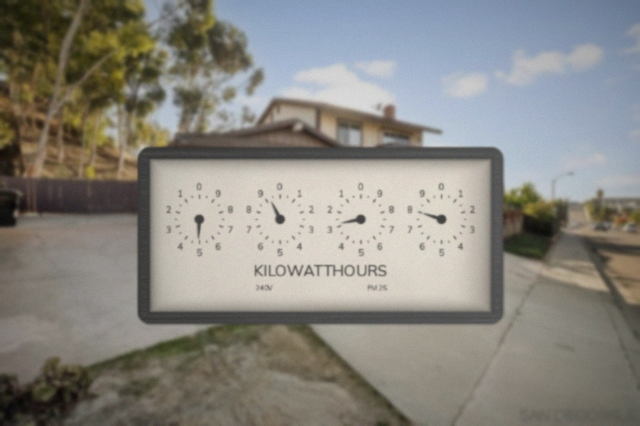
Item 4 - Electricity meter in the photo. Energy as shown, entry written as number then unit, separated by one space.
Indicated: 4928 kWh
